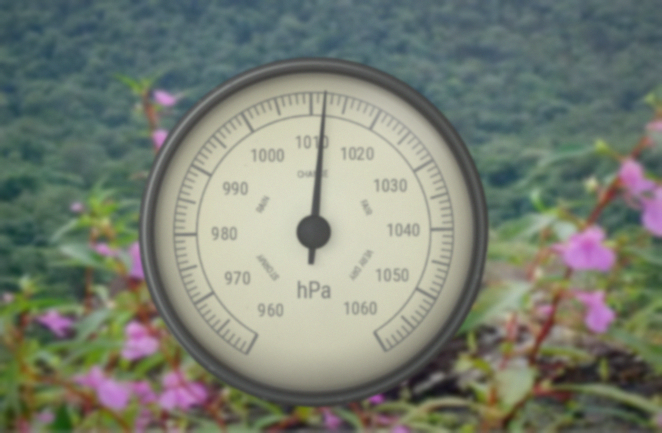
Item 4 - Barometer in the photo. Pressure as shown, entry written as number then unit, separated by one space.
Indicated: 1012 hPa
